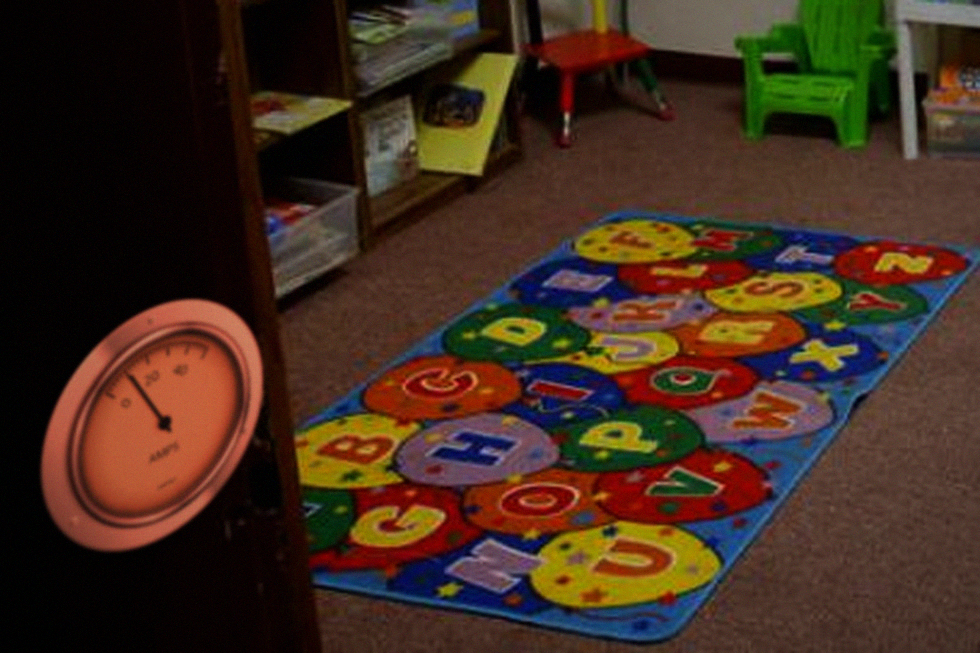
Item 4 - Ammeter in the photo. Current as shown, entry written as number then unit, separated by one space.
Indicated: 10 A
